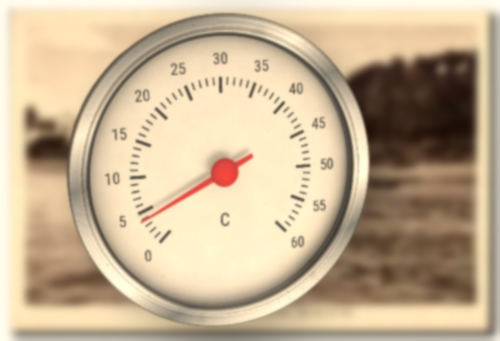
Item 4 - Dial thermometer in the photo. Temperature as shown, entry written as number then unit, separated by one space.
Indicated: 4 °C
